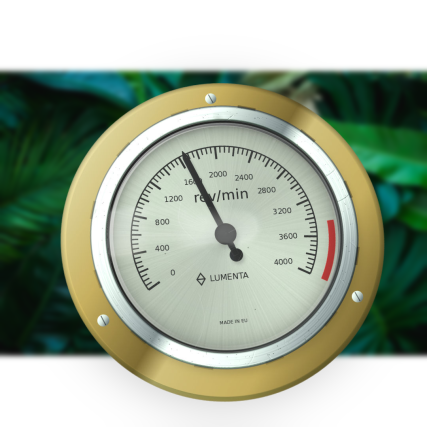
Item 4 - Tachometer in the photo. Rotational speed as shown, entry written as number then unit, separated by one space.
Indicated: 1650 rpm
